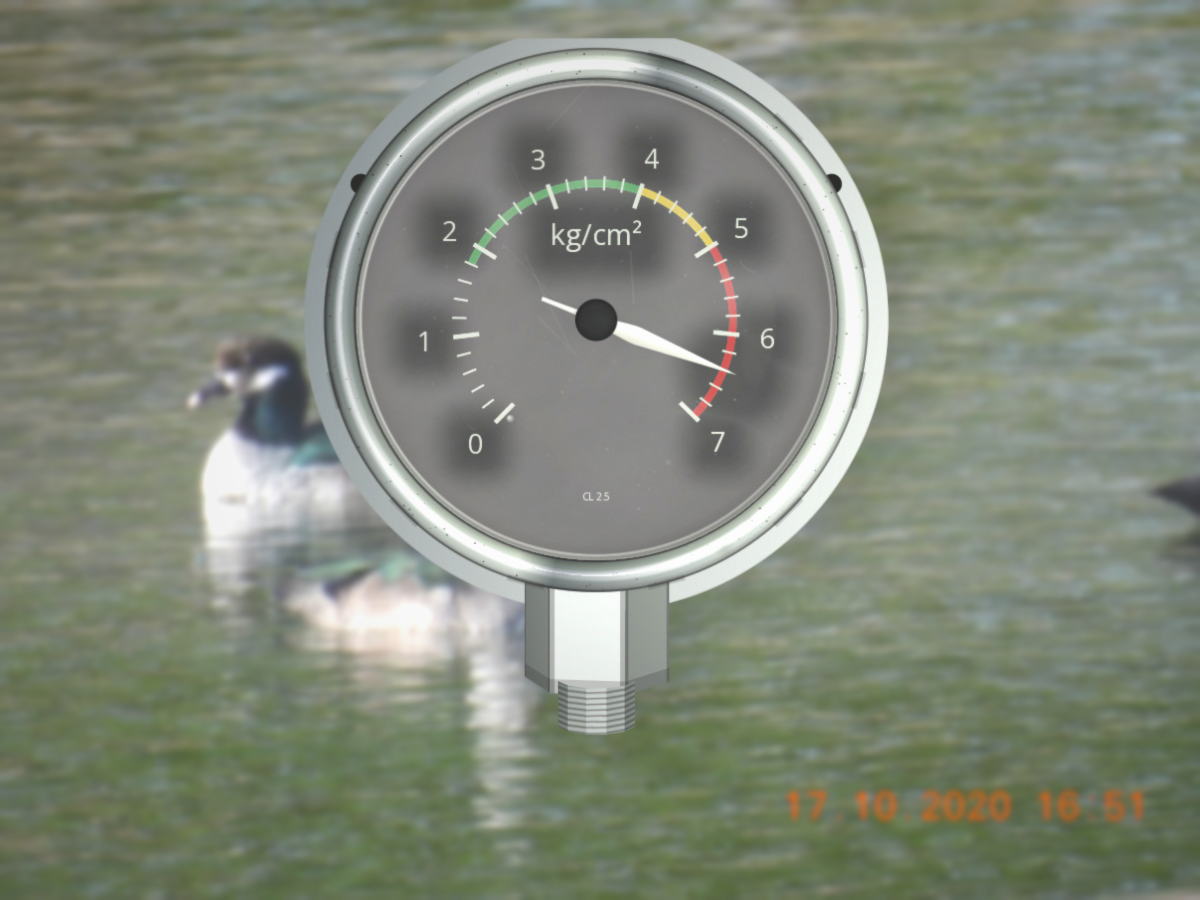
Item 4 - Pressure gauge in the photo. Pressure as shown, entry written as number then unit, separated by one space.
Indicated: 6.4 kg/cm²
